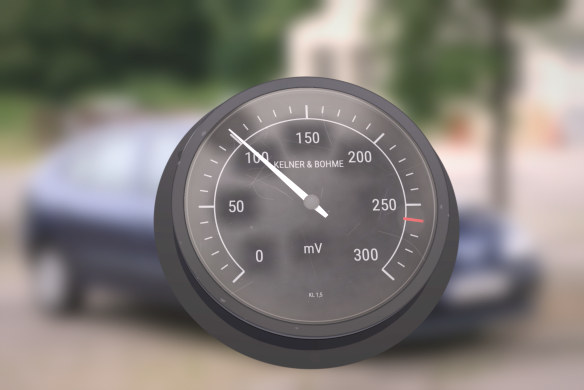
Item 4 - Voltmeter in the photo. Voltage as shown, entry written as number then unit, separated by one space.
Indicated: 100 mV
